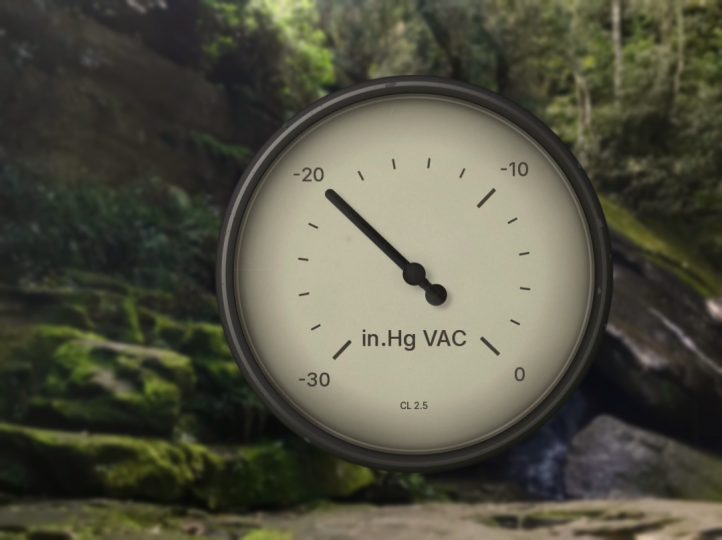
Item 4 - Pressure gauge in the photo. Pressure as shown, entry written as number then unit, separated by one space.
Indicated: -20 inHg
